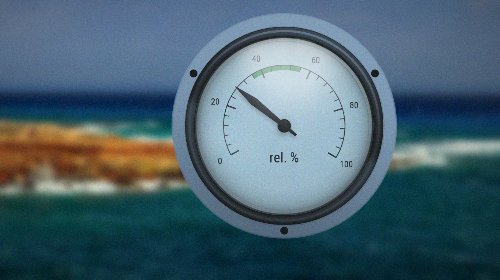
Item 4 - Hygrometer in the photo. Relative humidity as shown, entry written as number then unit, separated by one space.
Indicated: 28 %
